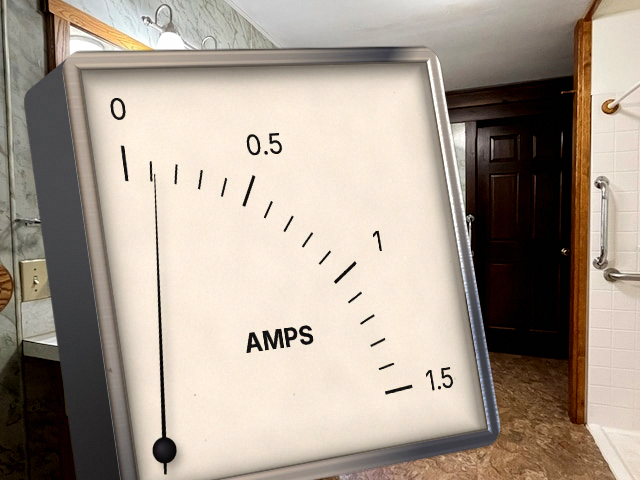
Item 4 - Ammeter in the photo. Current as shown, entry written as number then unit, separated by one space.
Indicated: 0.1 A
